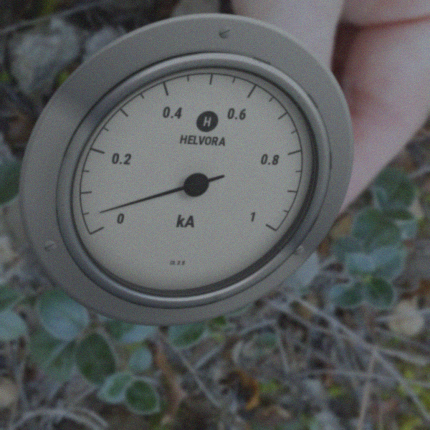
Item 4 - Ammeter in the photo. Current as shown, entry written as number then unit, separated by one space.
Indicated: 0.05 kA
